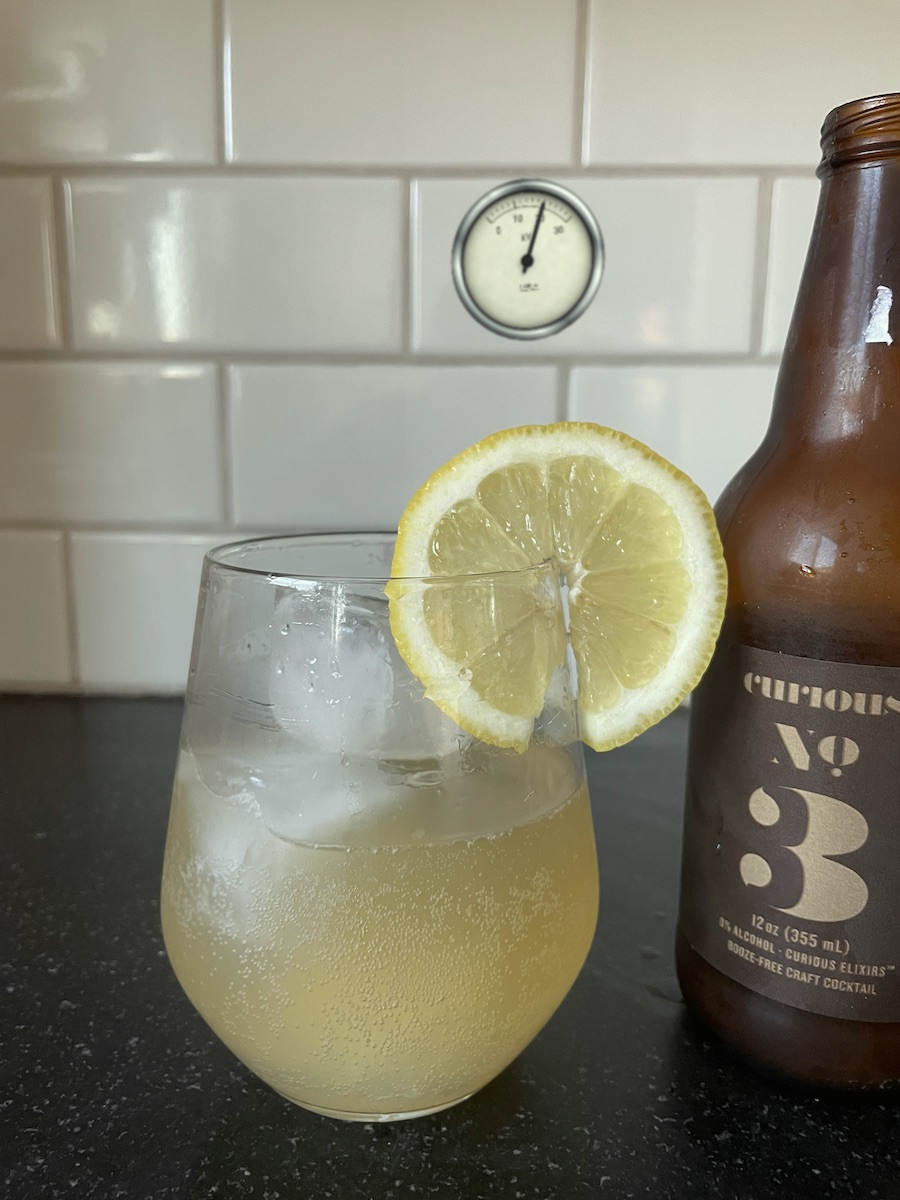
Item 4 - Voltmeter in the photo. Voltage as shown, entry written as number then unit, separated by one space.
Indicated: 20 kV
